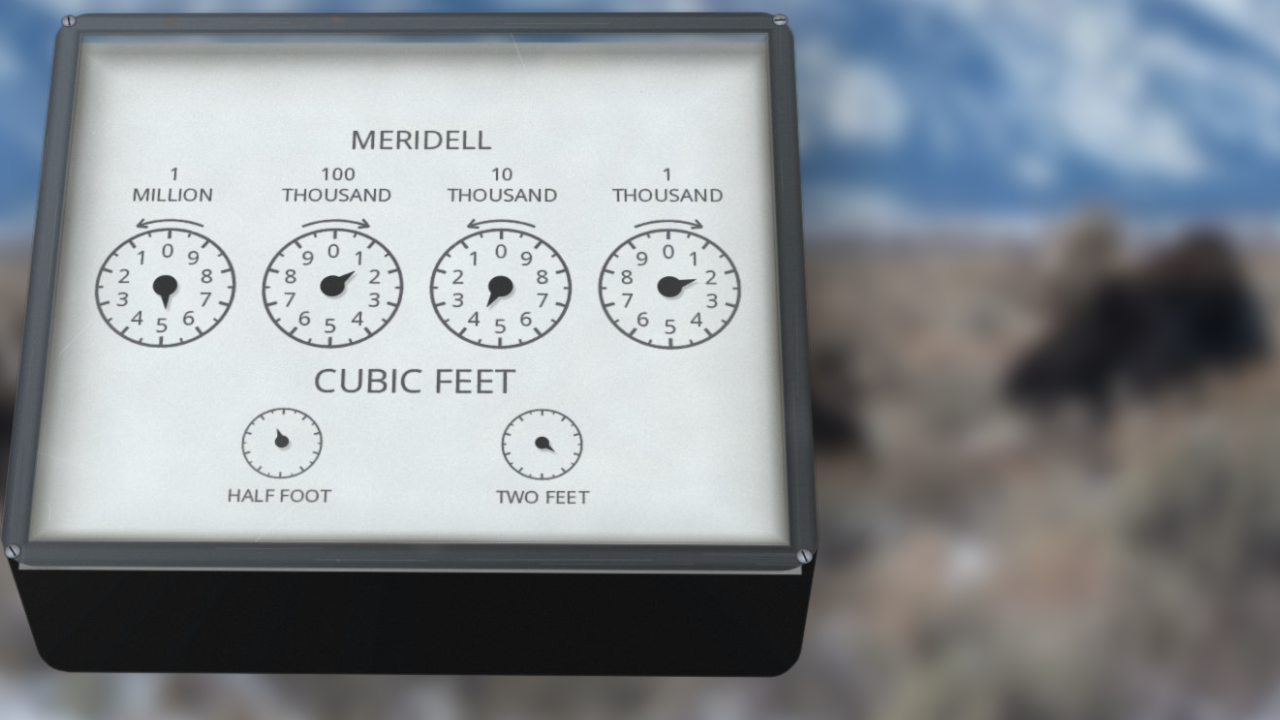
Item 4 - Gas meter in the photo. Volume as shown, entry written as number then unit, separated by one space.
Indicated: 514200 ft³
